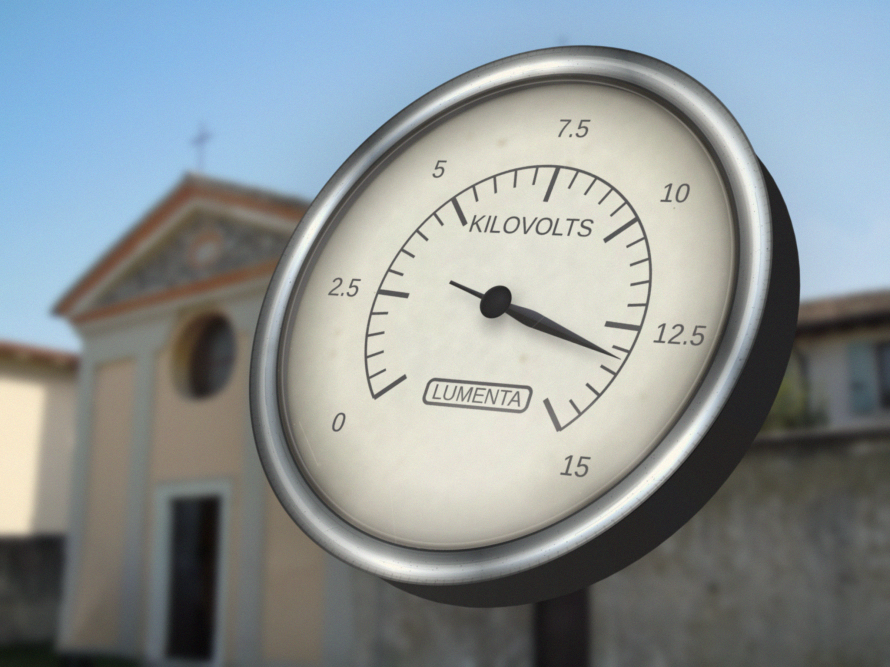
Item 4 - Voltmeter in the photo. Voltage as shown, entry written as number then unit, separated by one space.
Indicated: 13.25 kV
